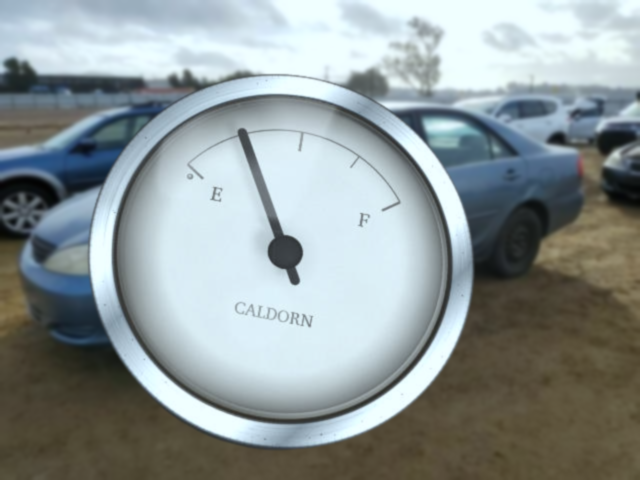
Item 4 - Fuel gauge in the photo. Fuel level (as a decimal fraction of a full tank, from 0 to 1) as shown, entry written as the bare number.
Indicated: 0.25
